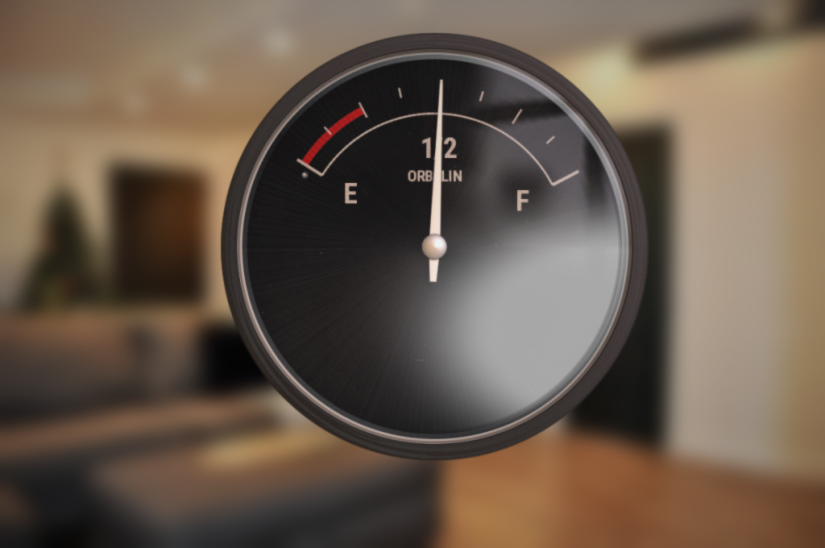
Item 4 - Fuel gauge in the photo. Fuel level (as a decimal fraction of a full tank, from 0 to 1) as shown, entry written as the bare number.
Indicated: 0.5
